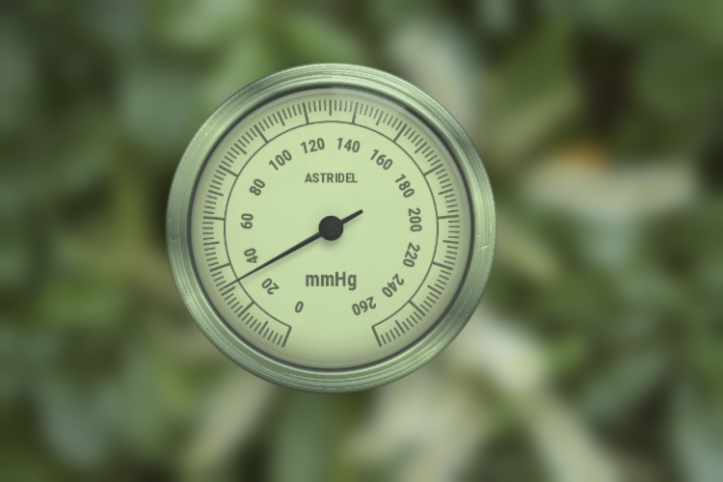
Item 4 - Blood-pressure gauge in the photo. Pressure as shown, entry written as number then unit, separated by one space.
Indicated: 32 mmHg
